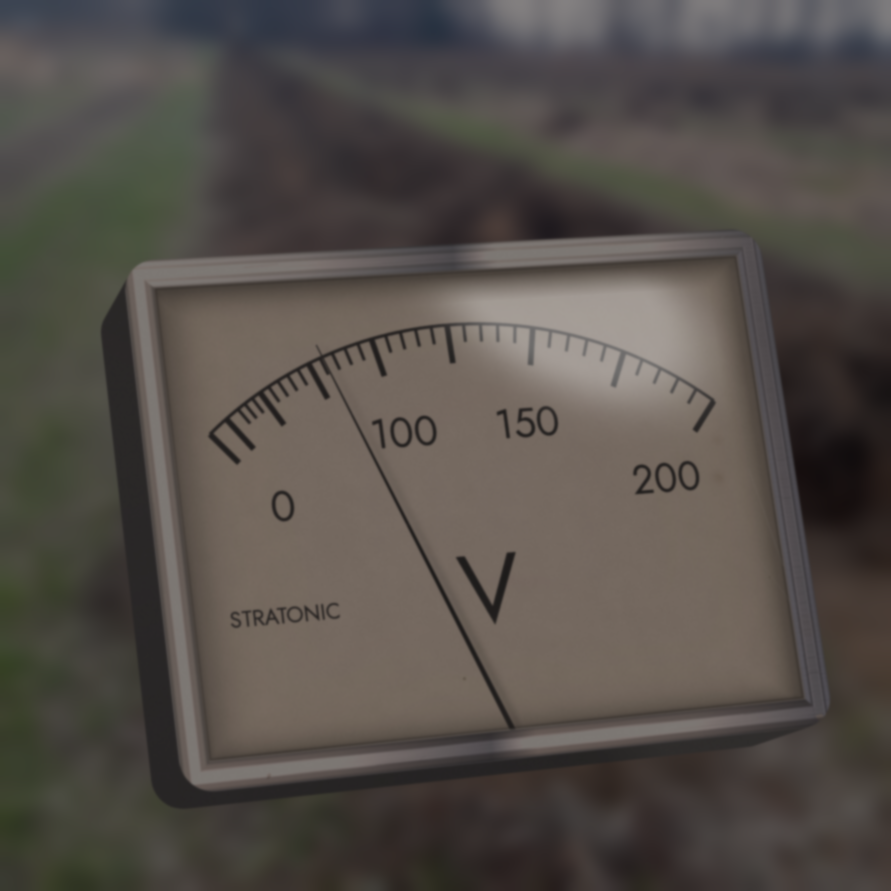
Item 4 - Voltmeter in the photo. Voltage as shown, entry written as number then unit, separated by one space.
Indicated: 80 V
